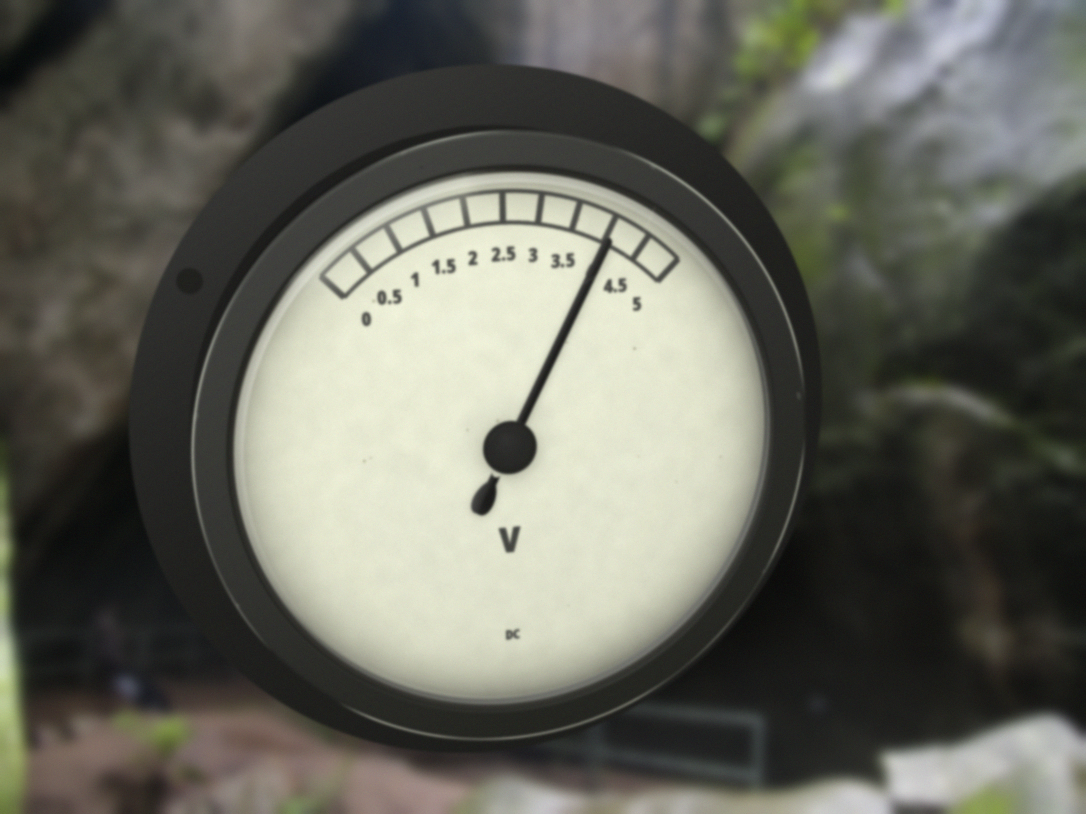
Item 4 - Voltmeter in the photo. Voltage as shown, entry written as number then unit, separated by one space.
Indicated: 4 V
